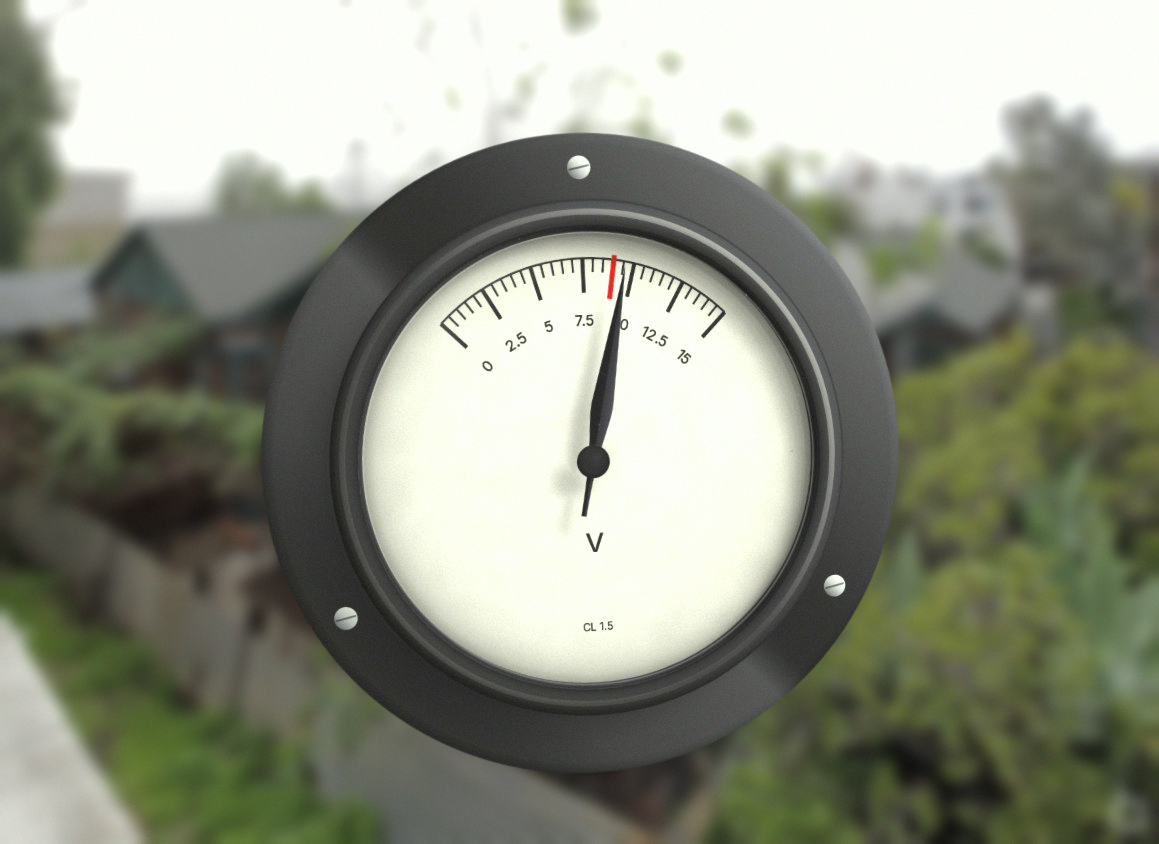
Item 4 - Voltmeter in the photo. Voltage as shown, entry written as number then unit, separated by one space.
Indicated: 9.5 V
